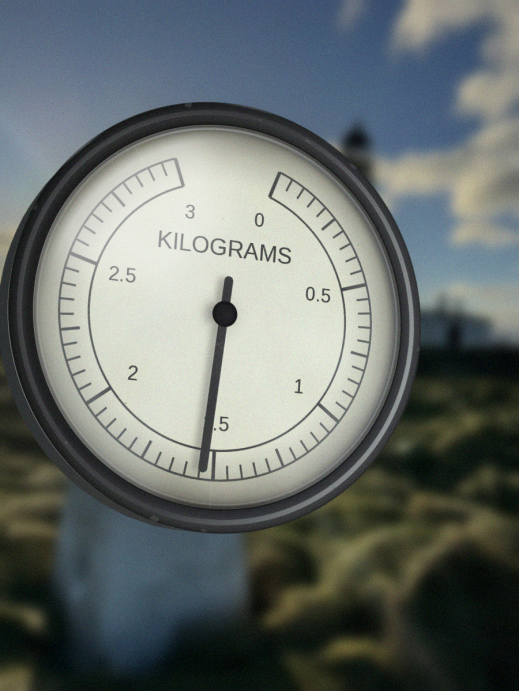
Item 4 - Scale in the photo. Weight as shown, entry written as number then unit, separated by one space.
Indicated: 1.55 kg
